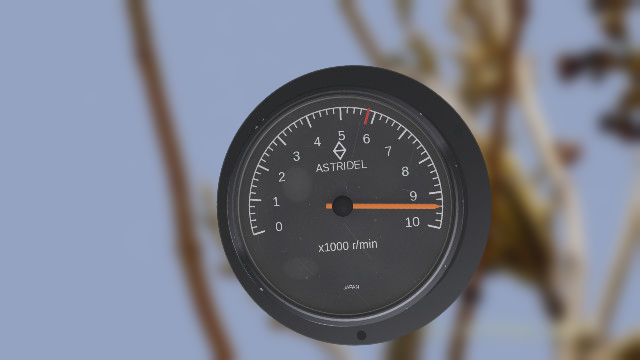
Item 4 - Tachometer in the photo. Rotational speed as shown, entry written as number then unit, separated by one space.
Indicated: 9400 rpm
